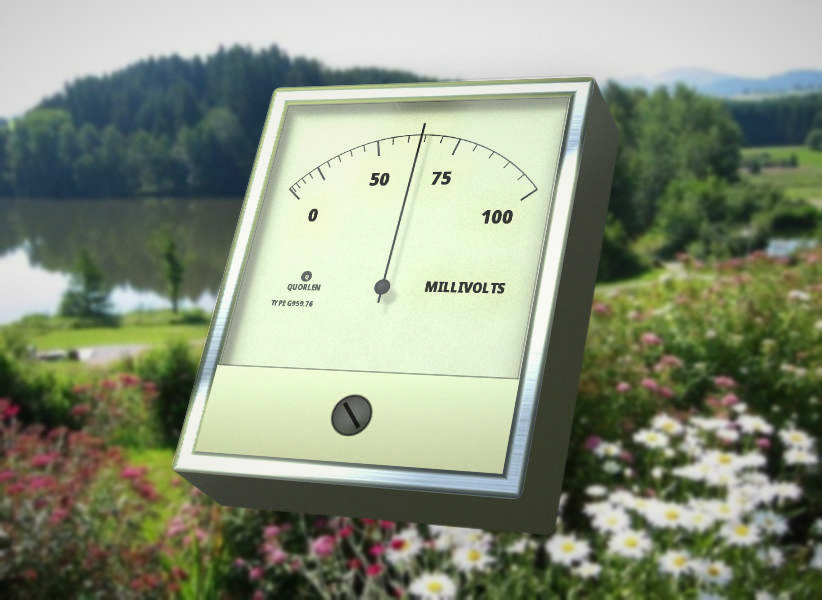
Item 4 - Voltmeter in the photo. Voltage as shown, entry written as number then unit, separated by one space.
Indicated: 65 mV
